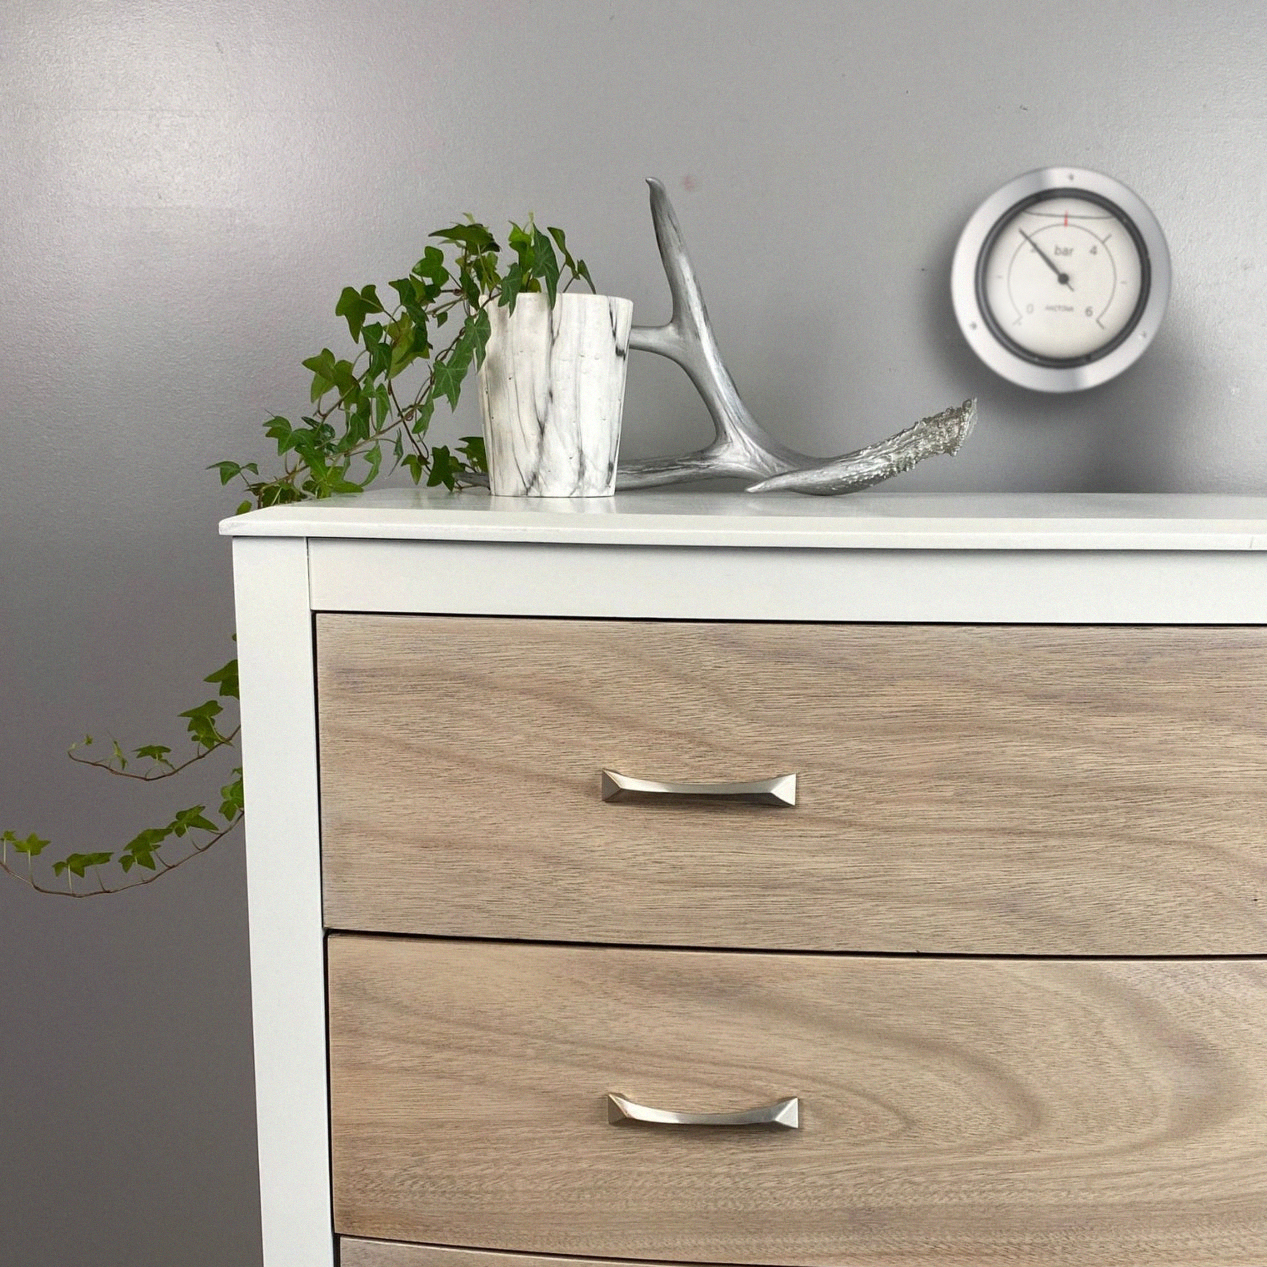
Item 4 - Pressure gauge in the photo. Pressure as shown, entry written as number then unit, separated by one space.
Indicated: 2 bar
